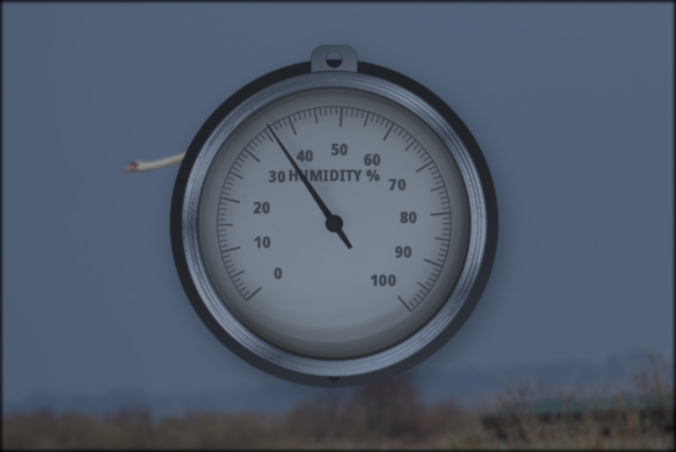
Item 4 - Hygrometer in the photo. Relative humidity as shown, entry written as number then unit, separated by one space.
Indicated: 36 %
